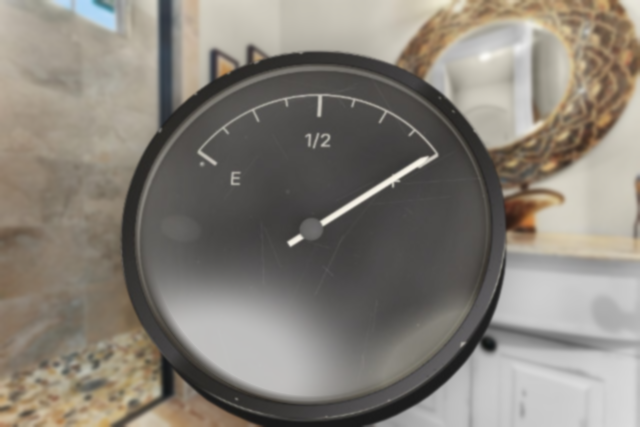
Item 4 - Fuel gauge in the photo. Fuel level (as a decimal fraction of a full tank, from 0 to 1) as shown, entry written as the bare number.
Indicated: 1
